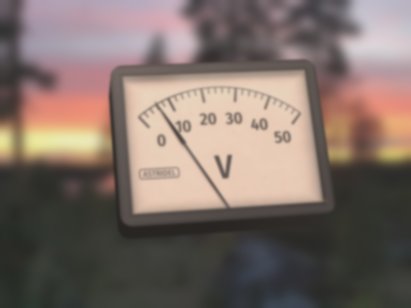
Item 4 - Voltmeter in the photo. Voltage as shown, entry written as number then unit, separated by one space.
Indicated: 6 V
